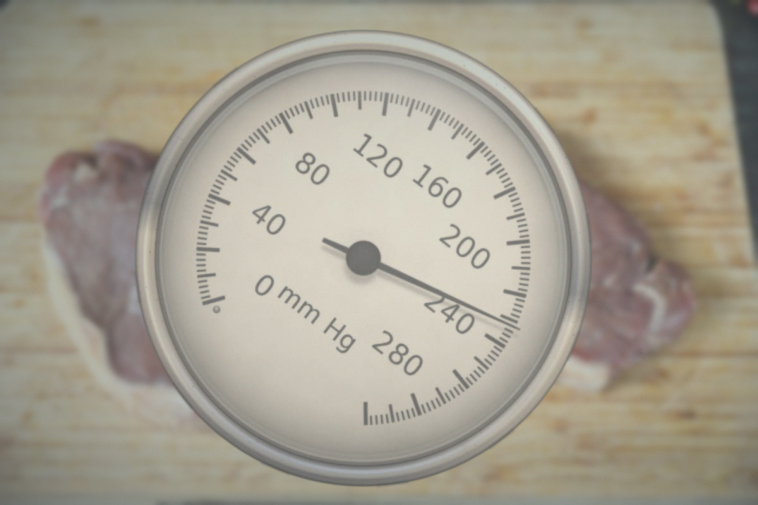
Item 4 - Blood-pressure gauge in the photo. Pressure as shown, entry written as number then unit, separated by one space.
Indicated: 232 mmHg
